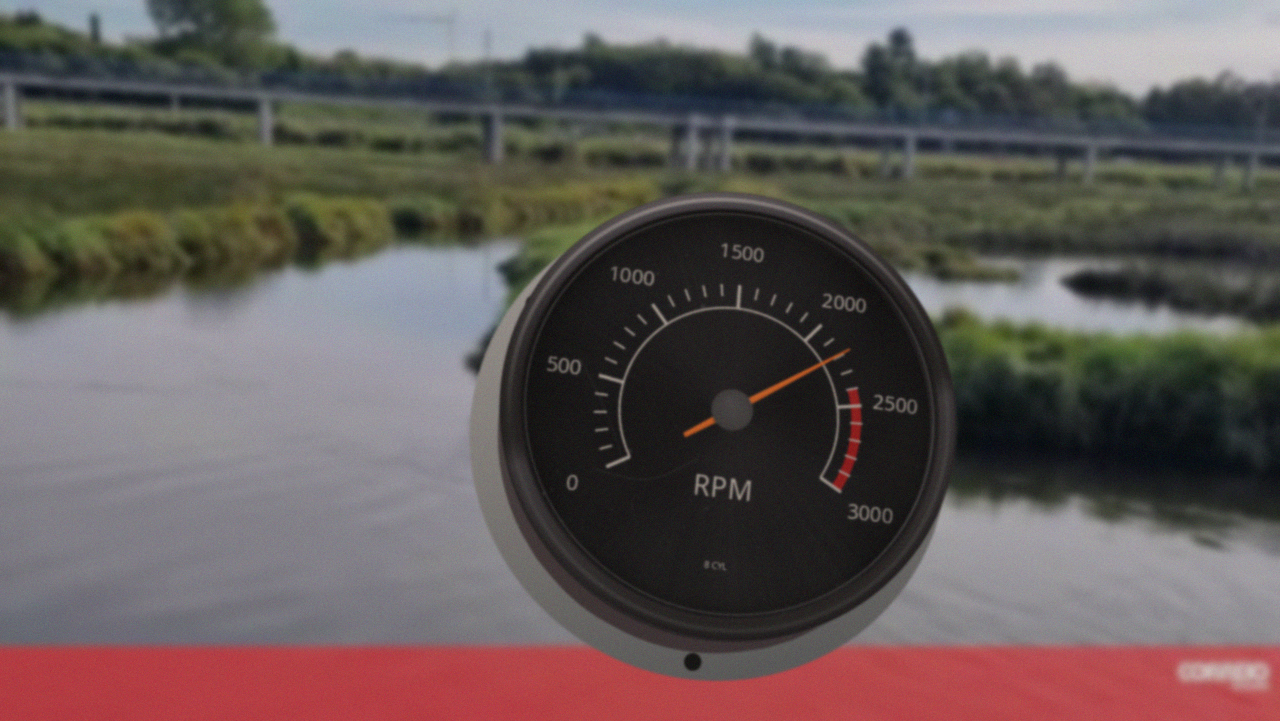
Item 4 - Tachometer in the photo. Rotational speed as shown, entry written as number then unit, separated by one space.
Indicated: 2200 rpm
